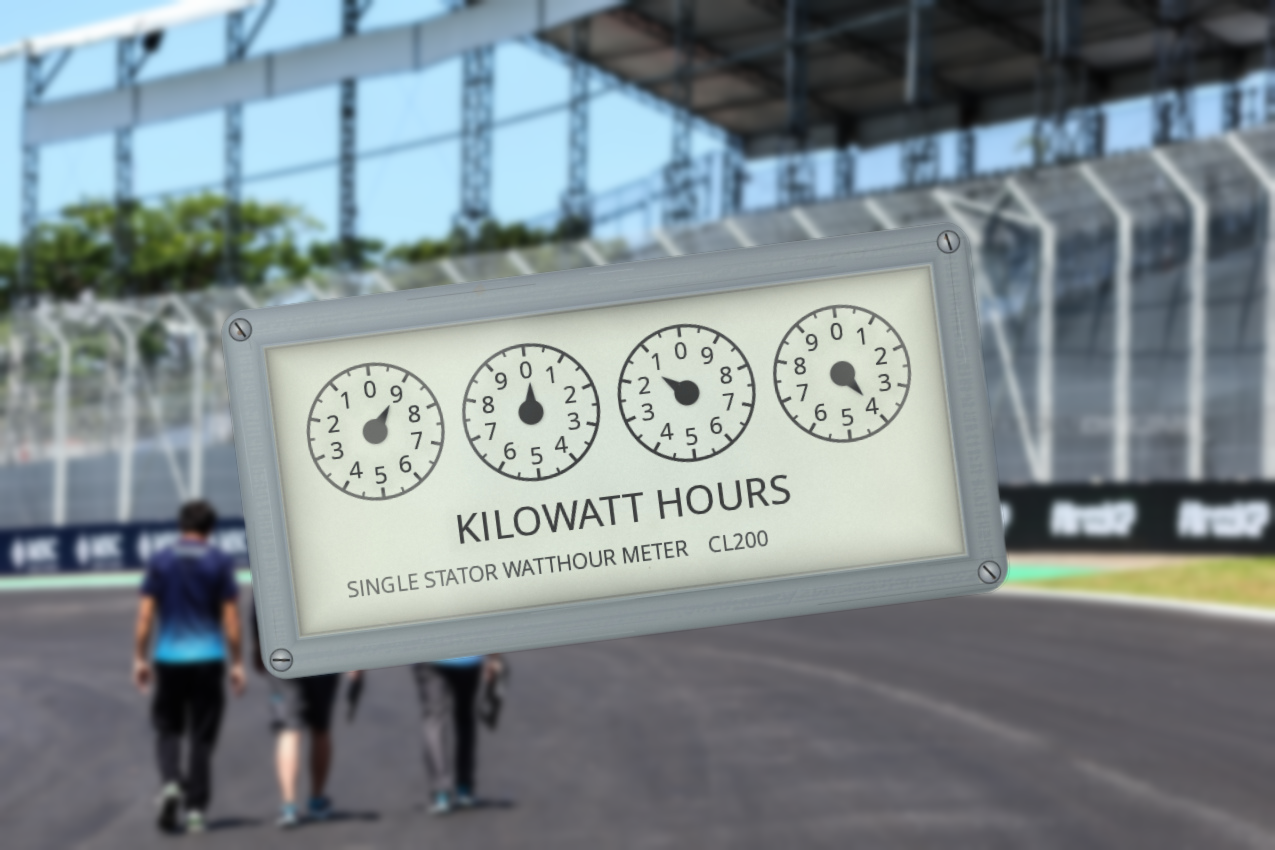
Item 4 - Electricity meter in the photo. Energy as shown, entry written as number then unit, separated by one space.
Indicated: 9014 kWh
